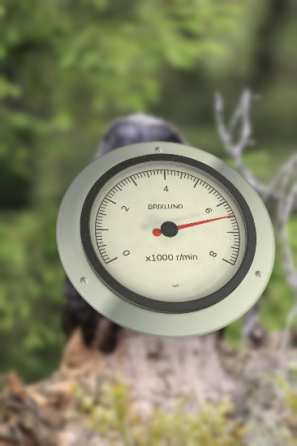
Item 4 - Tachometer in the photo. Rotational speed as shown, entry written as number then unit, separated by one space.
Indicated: 6500 rpm
